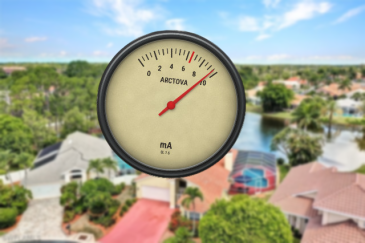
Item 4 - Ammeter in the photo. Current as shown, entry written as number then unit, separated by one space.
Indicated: 9.5 mA
